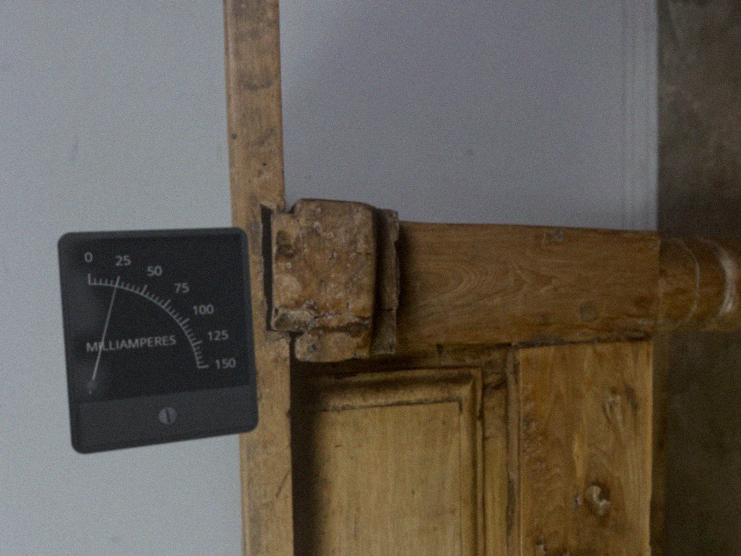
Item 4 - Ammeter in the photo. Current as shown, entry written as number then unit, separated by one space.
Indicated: 25 mA
